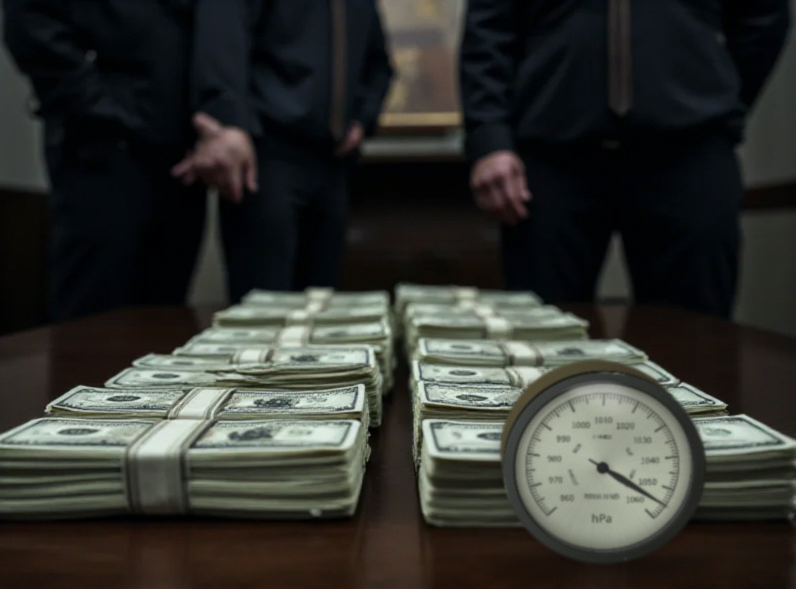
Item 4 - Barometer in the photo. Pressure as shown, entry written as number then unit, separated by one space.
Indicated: 1055 hPa
